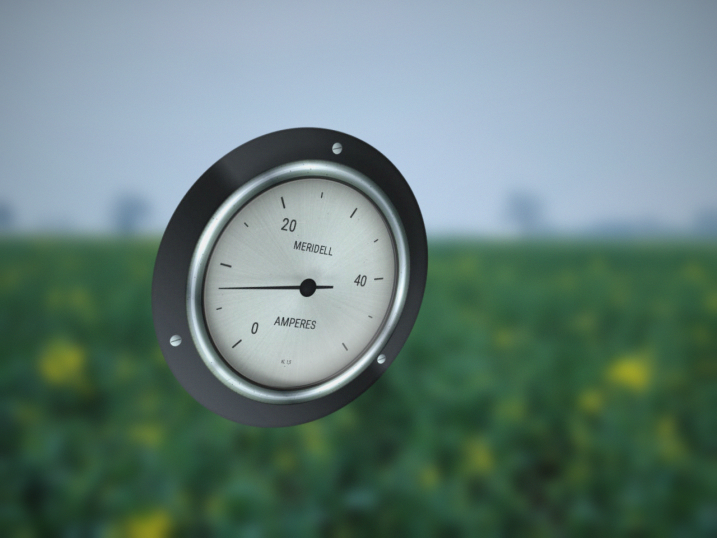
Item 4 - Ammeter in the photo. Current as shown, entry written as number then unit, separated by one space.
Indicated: 7.5 A
